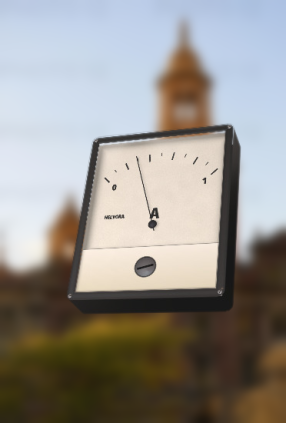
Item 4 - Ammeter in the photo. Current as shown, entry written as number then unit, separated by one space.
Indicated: 0.3 A
